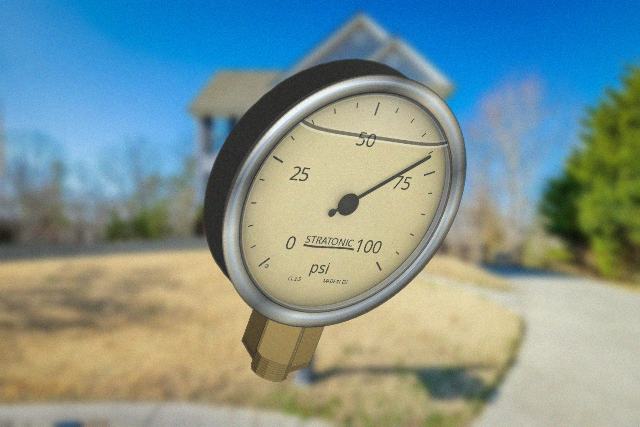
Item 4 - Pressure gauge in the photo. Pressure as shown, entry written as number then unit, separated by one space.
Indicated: 70 psi
